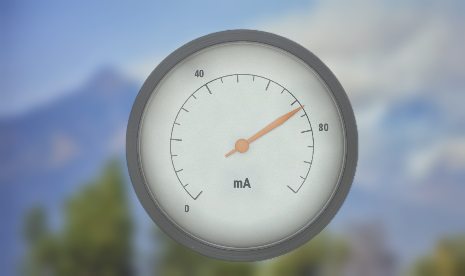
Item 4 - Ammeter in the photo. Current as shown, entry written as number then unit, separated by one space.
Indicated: 72.5 mA
